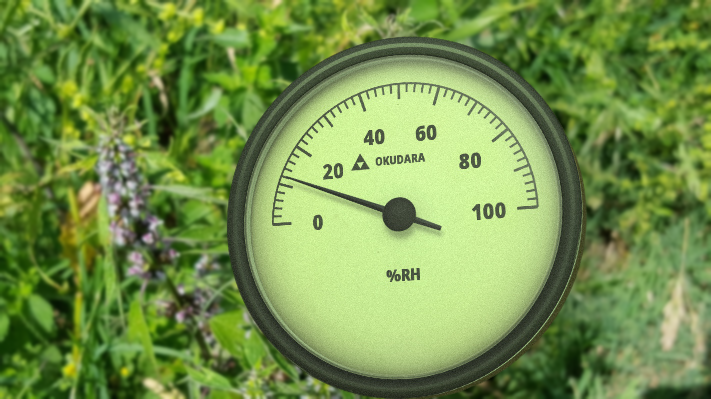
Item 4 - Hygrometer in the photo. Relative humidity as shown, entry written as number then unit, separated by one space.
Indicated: 12 %
